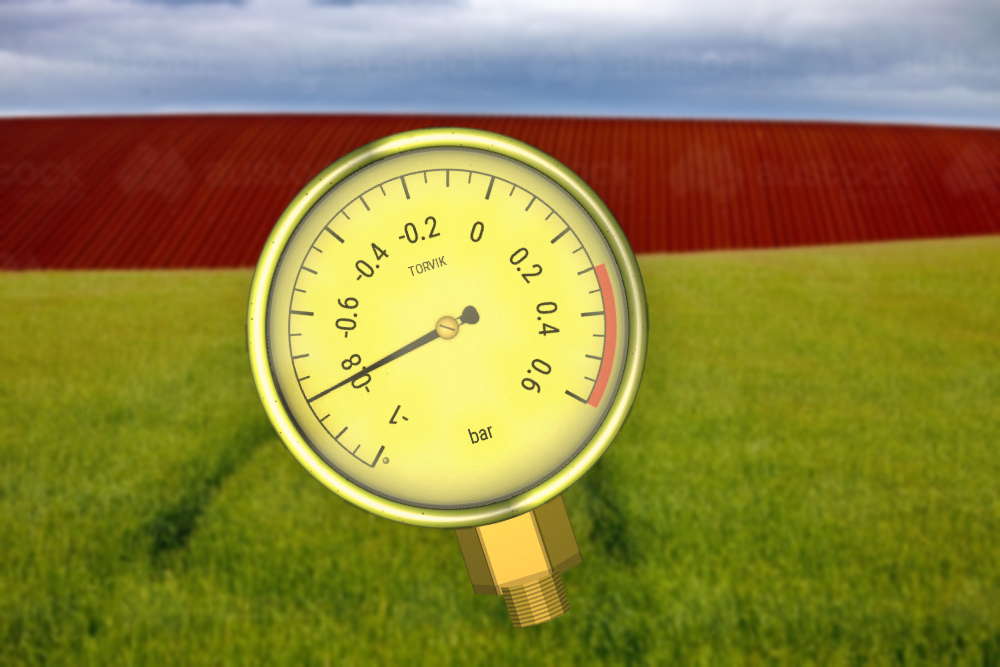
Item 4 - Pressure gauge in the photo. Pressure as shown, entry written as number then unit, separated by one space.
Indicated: -0.8 bar
